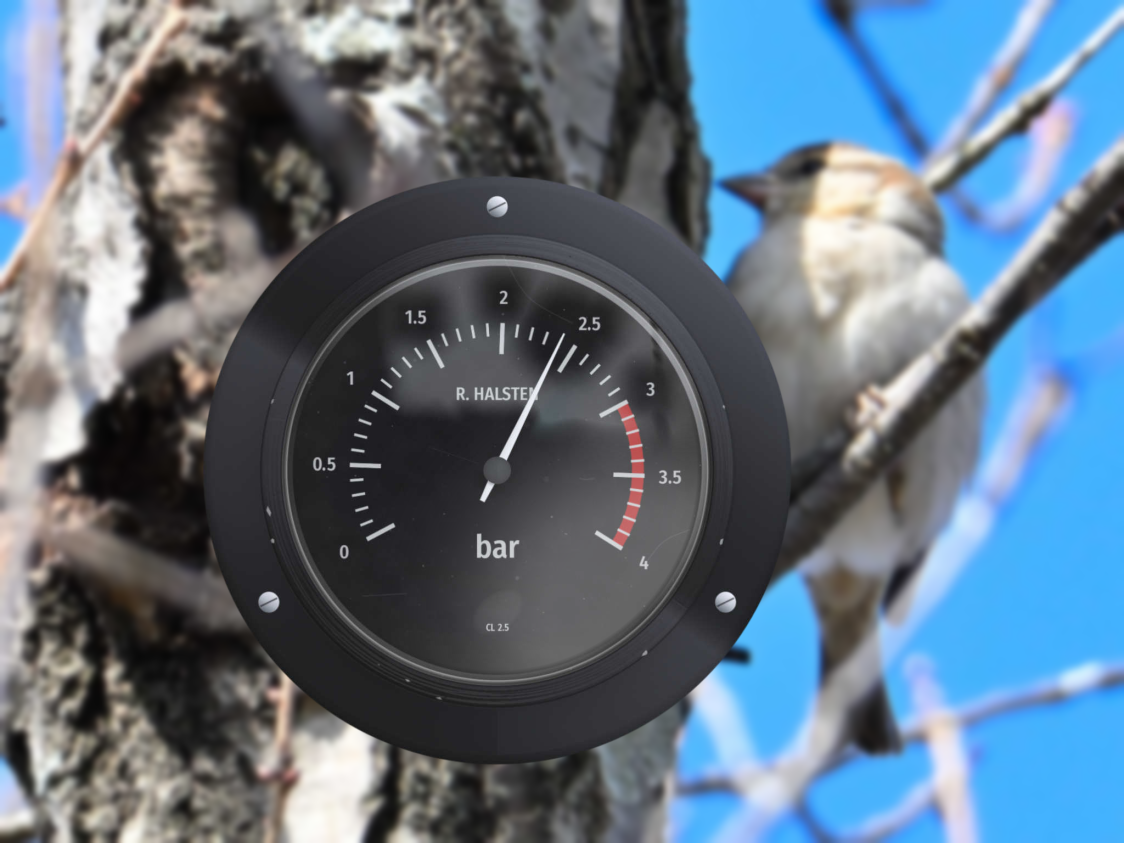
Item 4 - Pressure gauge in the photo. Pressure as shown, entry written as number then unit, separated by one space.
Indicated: 2.4 bar
